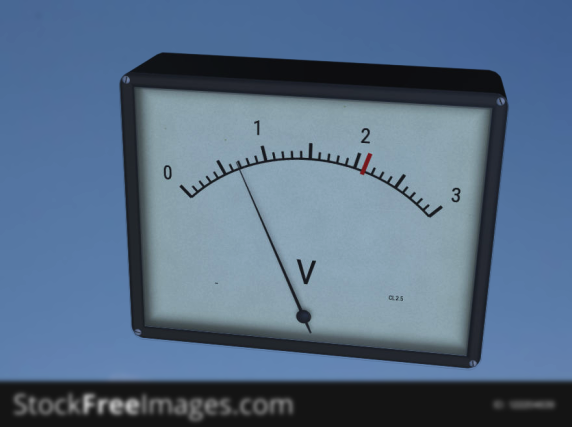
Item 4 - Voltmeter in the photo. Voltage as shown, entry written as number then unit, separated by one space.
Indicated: 0.7 V
